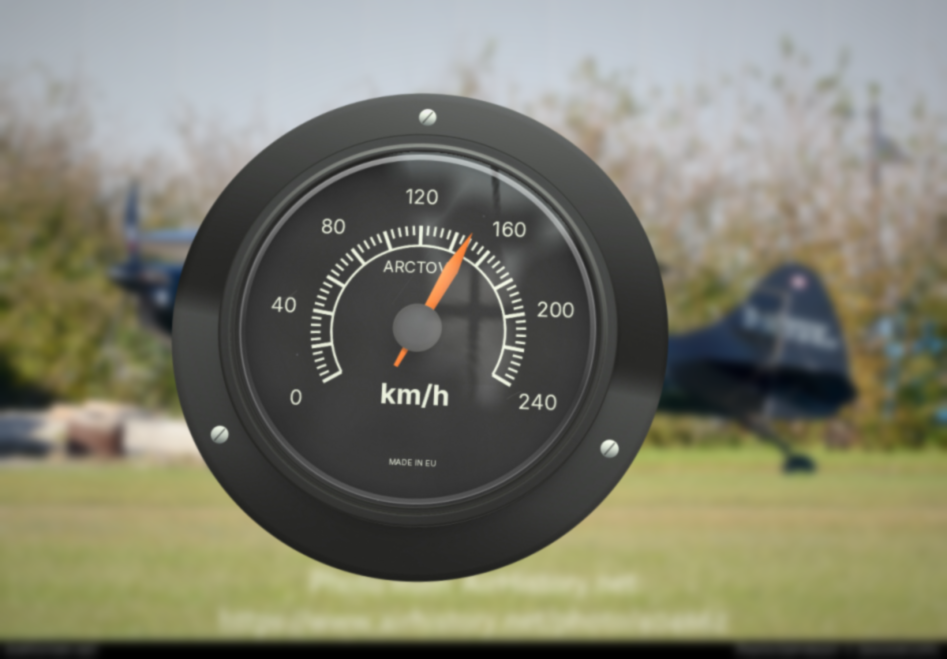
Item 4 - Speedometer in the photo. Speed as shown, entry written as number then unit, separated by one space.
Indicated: 148 km/h
